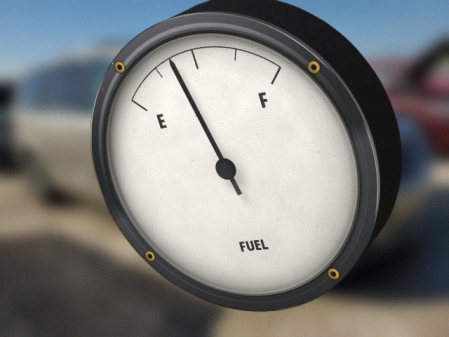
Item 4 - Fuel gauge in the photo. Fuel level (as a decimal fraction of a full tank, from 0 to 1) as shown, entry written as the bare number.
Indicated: 0.375
